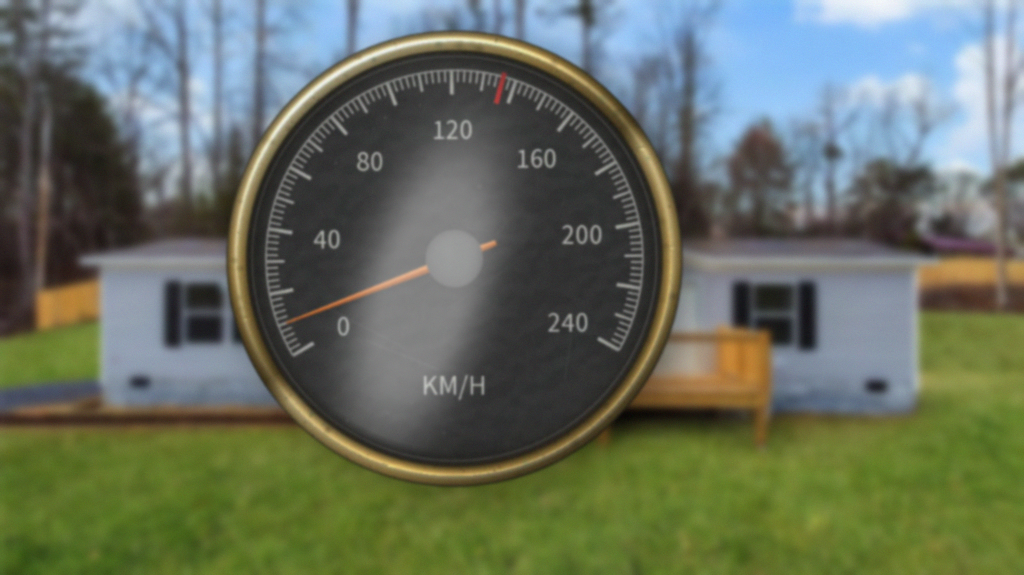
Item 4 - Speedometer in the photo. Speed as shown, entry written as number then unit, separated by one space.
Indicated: 10 km/h
